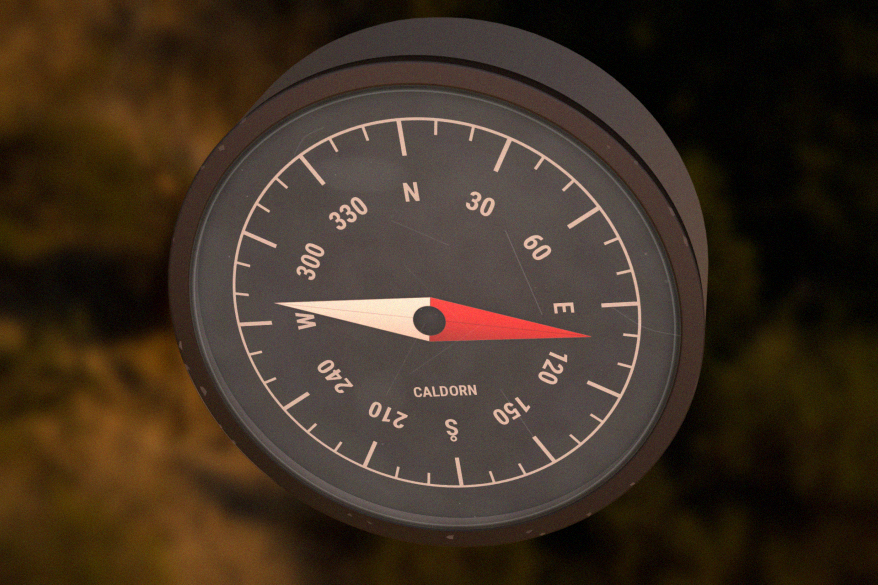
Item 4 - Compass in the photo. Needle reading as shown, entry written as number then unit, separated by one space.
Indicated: 100 °
